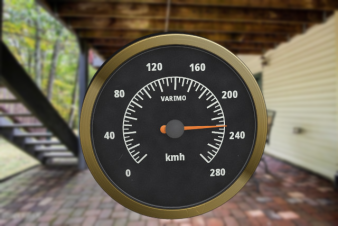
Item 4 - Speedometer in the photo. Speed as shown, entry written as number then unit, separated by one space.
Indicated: 230 km/h
